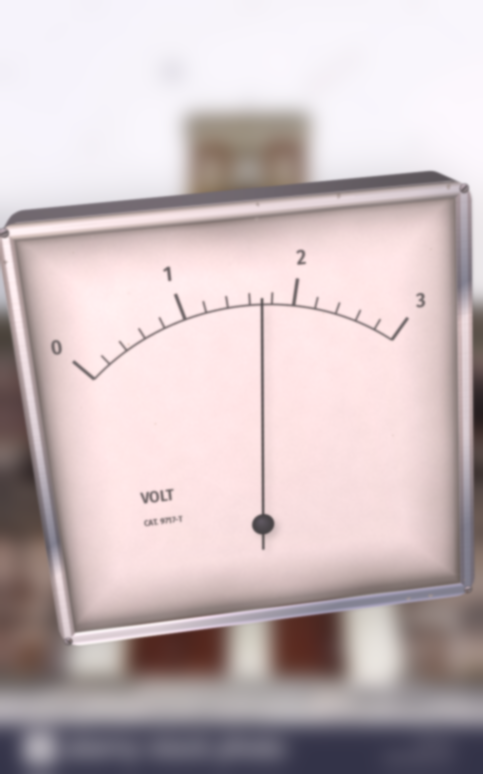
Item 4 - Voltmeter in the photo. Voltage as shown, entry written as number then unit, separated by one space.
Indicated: 1.7 V
